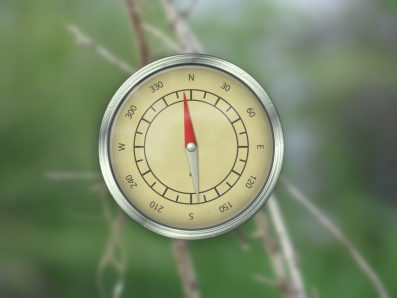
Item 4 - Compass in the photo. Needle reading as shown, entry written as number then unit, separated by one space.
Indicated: 352.5 °
